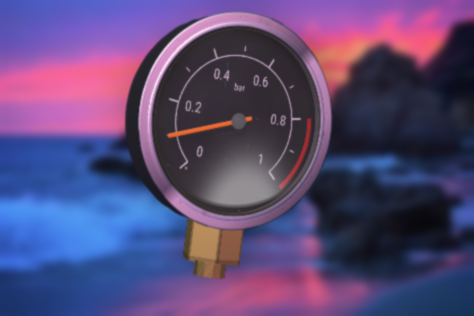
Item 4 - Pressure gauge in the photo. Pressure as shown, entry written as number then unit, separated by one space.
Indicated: 0.1 bar
